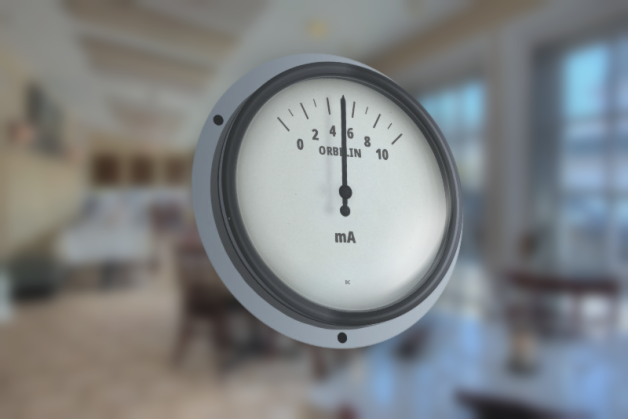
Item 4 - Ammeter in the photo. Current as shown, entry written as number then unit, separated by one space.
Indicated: 5 mA
